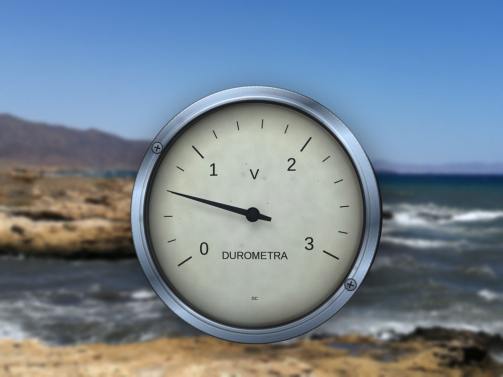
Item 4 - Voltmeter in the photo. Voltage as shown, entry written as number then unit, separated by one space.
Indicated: 0.6 V
